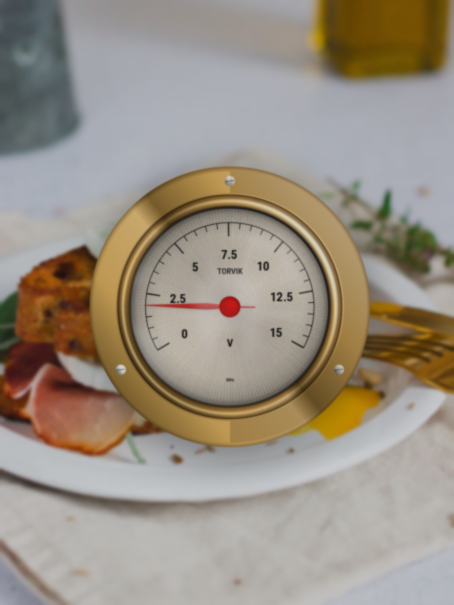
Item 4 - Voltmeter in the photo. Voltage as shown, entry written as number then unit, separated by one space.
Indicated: 2 V
